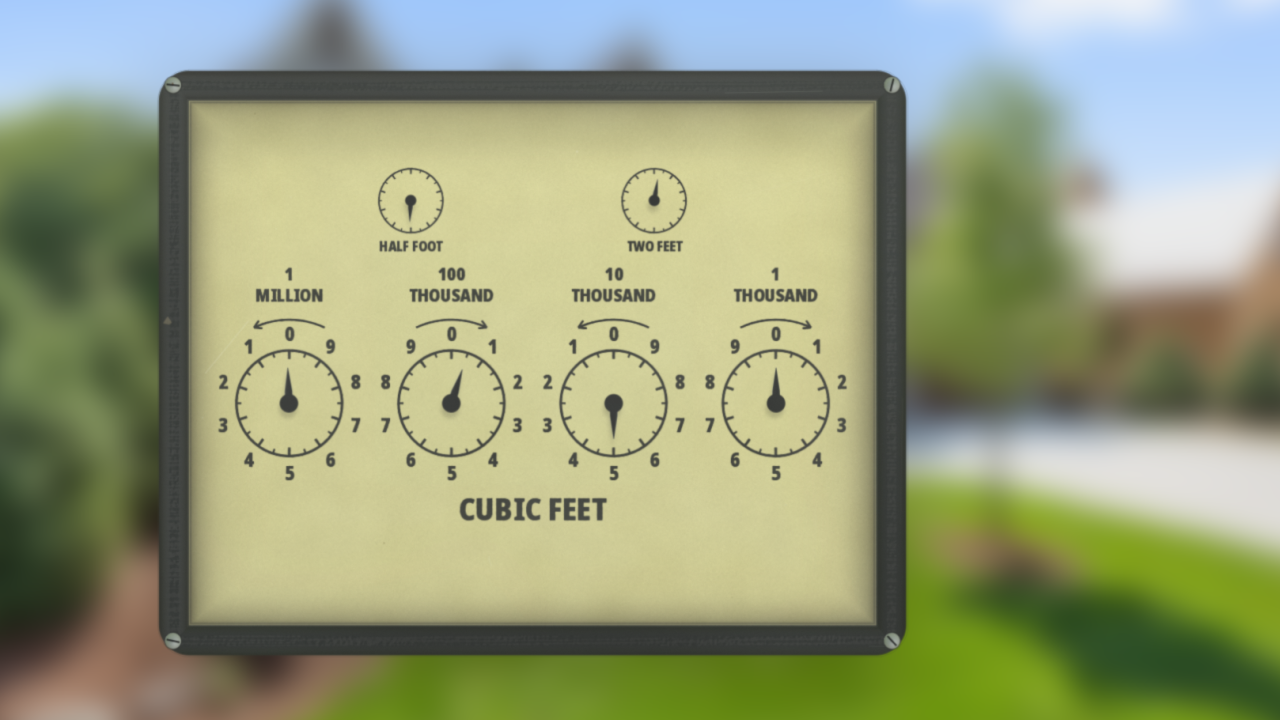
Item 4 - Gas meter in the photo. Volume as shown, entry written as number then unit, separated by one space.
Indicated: 5000 ft³
